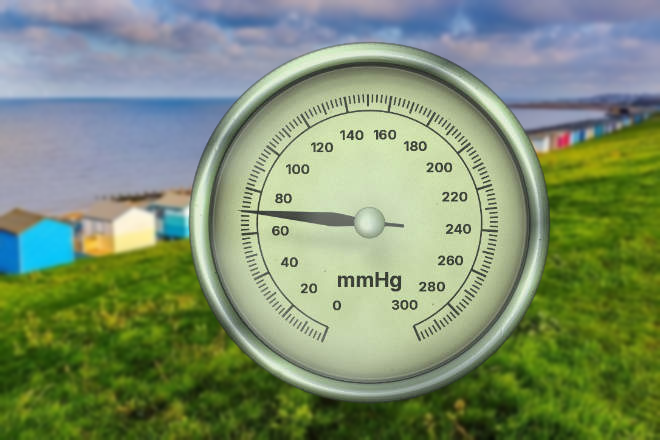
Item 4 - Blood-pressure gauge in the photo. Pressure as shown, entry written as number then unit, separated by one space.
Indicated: 70 mmHg
